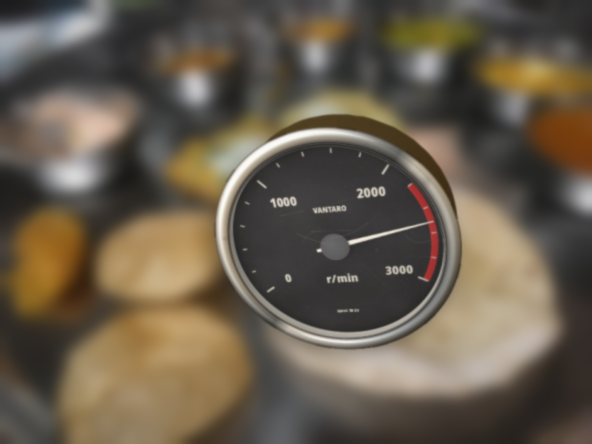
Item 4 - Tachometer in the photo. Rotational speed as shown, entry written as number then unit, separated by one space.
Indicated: 2500 rpm
